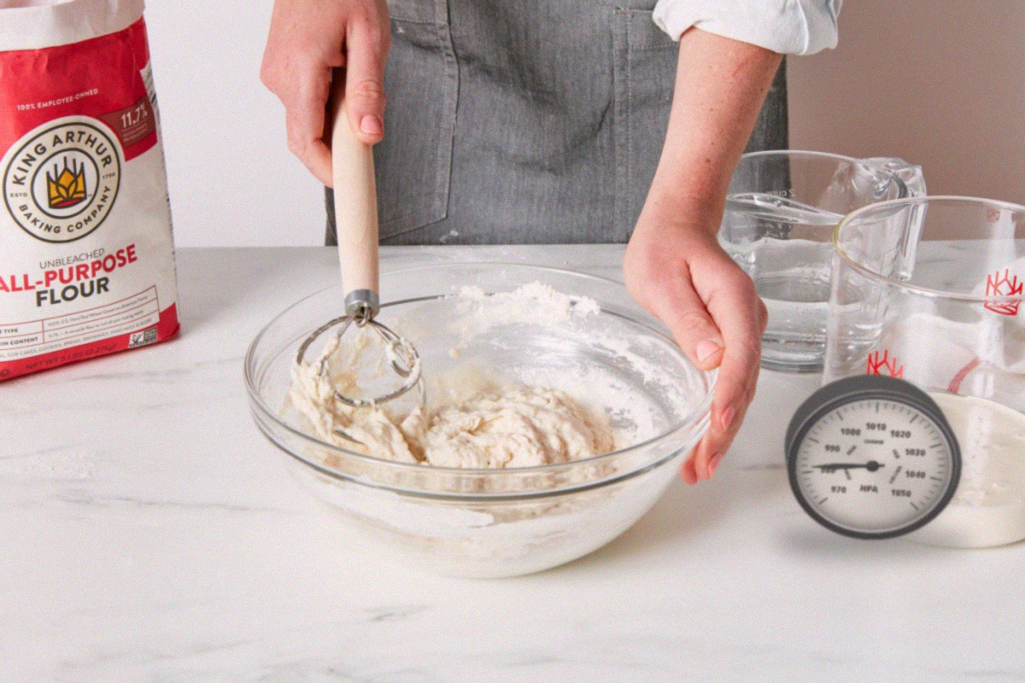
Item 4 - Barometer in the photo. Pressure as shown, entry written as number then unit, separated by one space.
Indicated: 982 hPa
